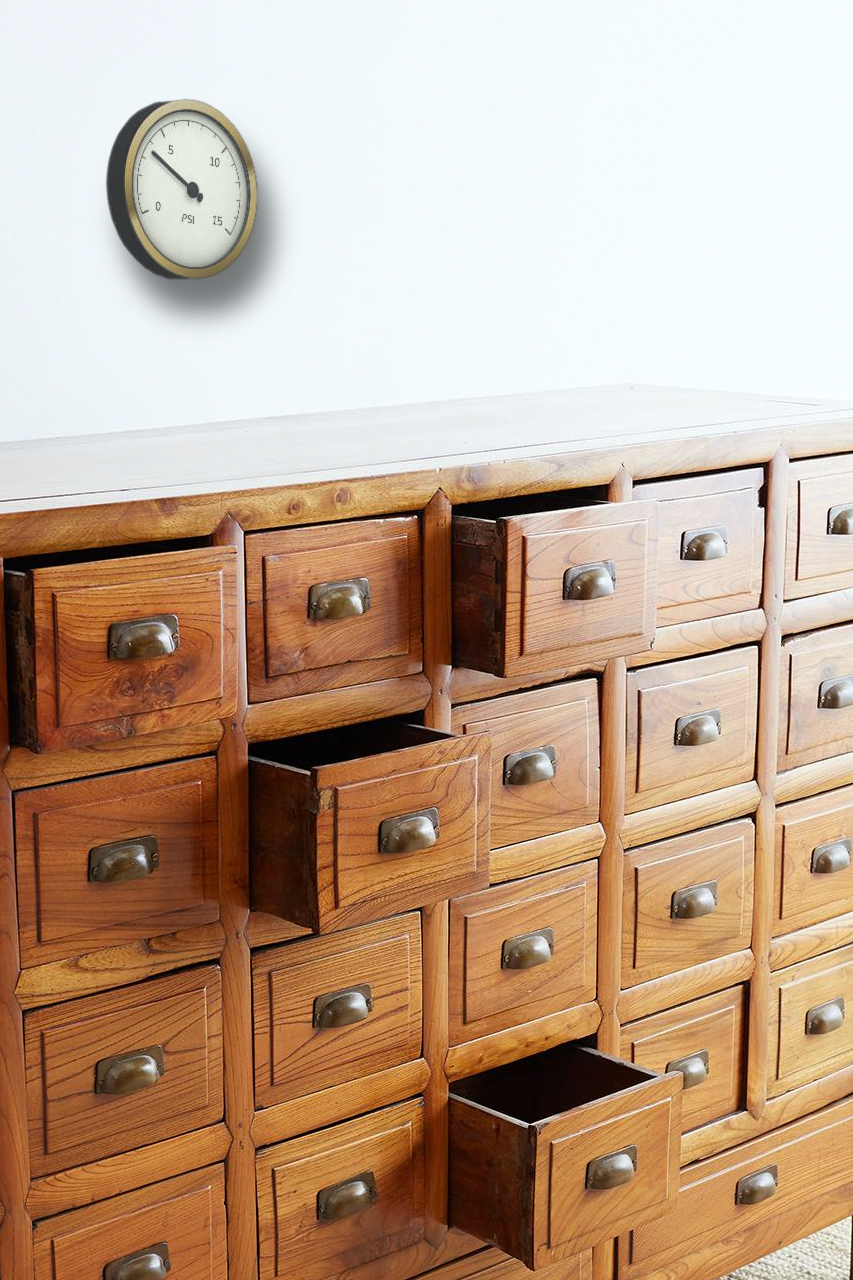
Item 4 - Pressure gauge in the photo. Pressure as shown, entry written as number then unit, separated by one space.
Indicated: 3.5 psi
